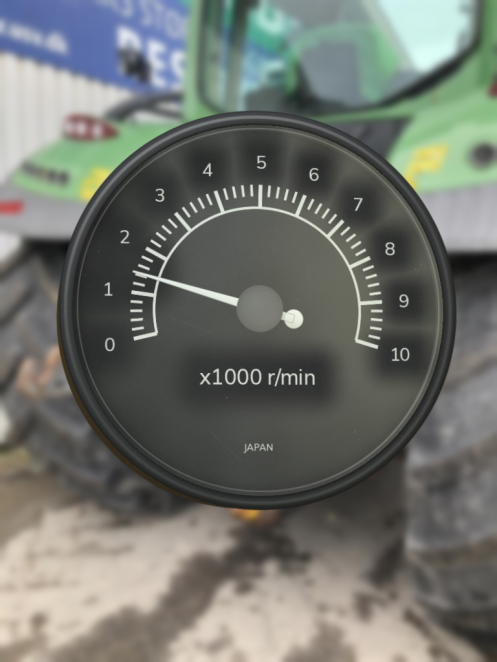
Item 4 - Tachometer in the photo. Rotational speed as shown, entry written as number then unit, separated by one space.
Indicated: 1400 rpm
